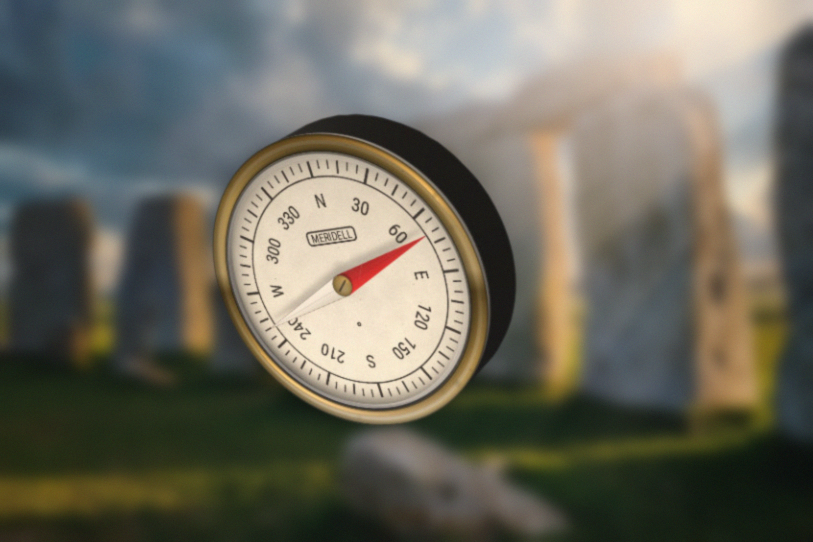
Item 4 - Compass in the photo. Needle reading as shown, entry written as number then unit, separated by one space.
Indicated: 70 °
